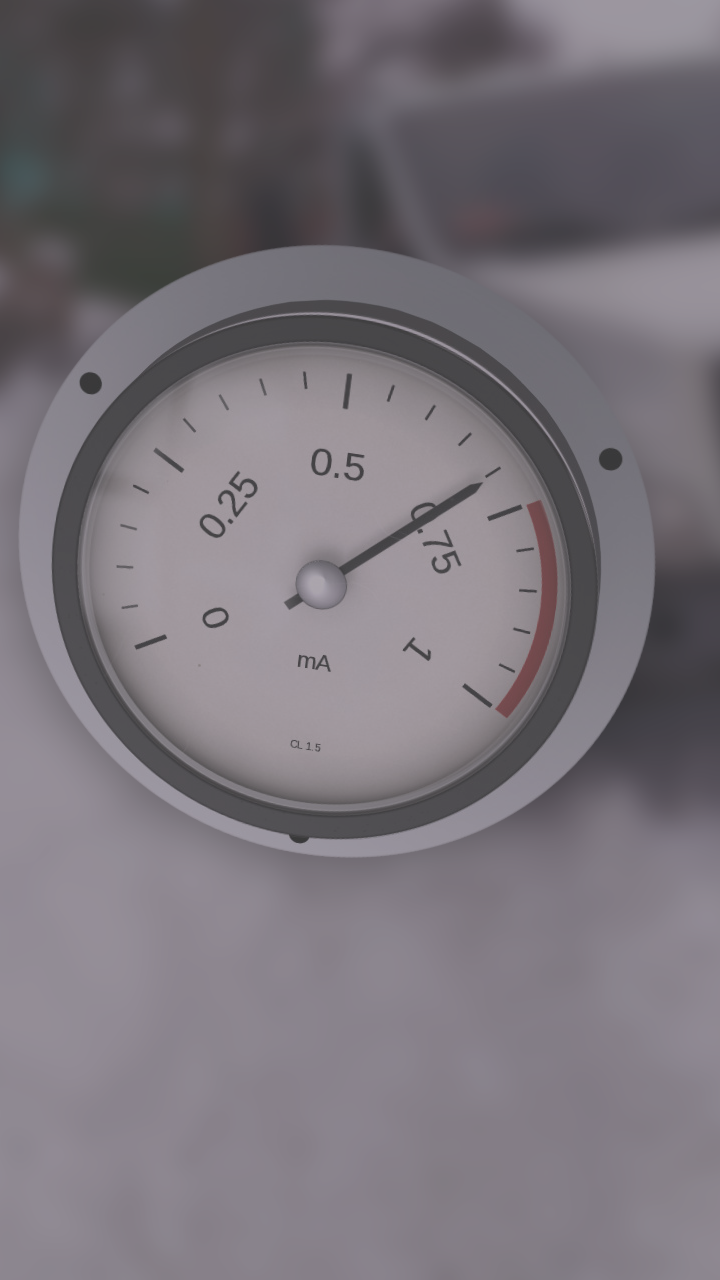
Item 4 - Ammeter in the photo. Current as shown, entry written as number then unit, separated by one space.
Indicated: 0.7 mA
